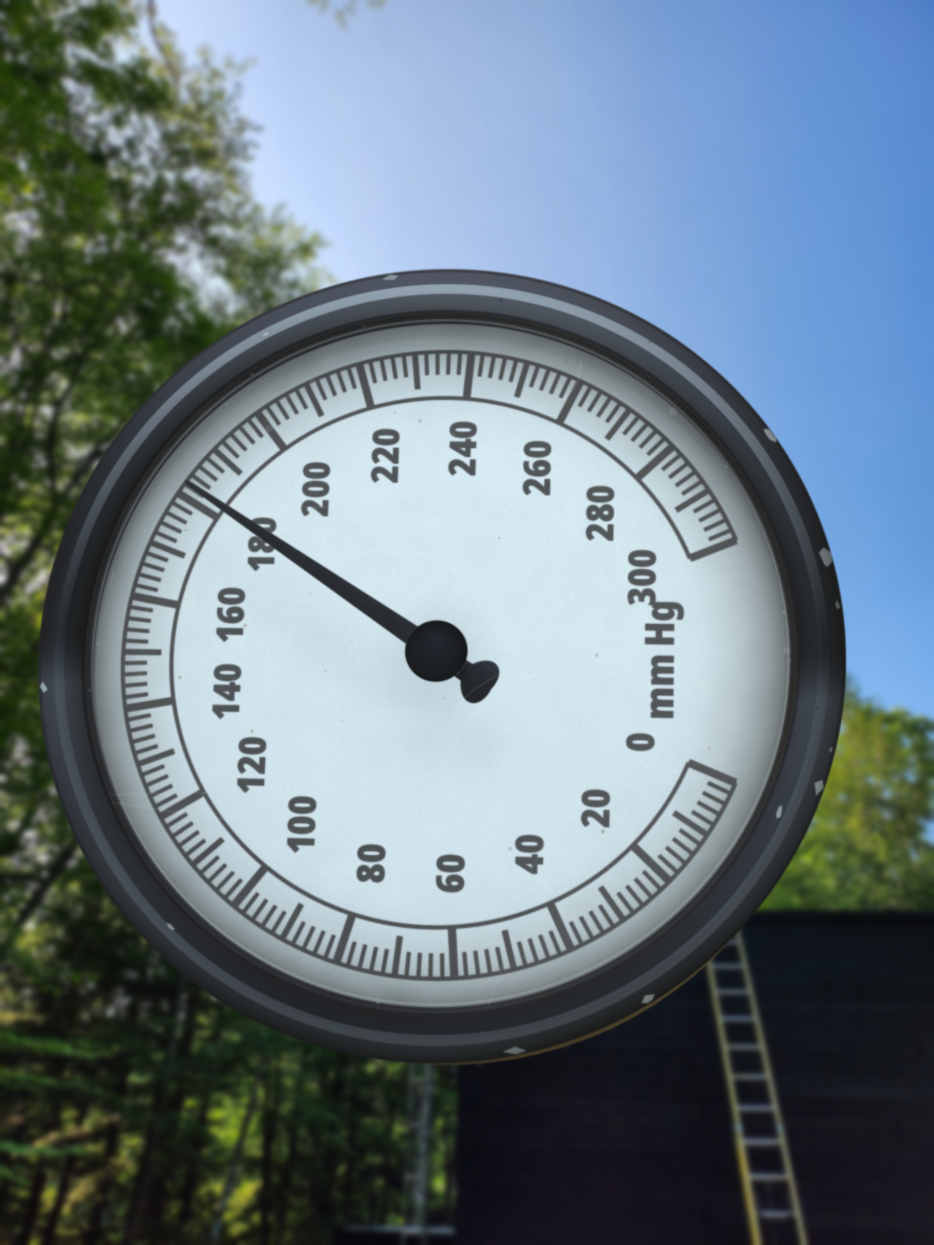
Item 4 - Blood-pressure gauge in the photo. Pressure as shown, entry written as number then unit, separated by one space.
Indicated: 182 mmHg
